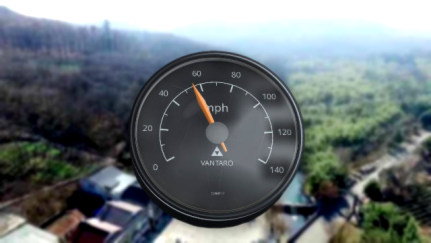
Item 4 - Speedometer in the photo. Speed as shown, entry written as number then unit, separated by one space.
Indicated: 55 mph
